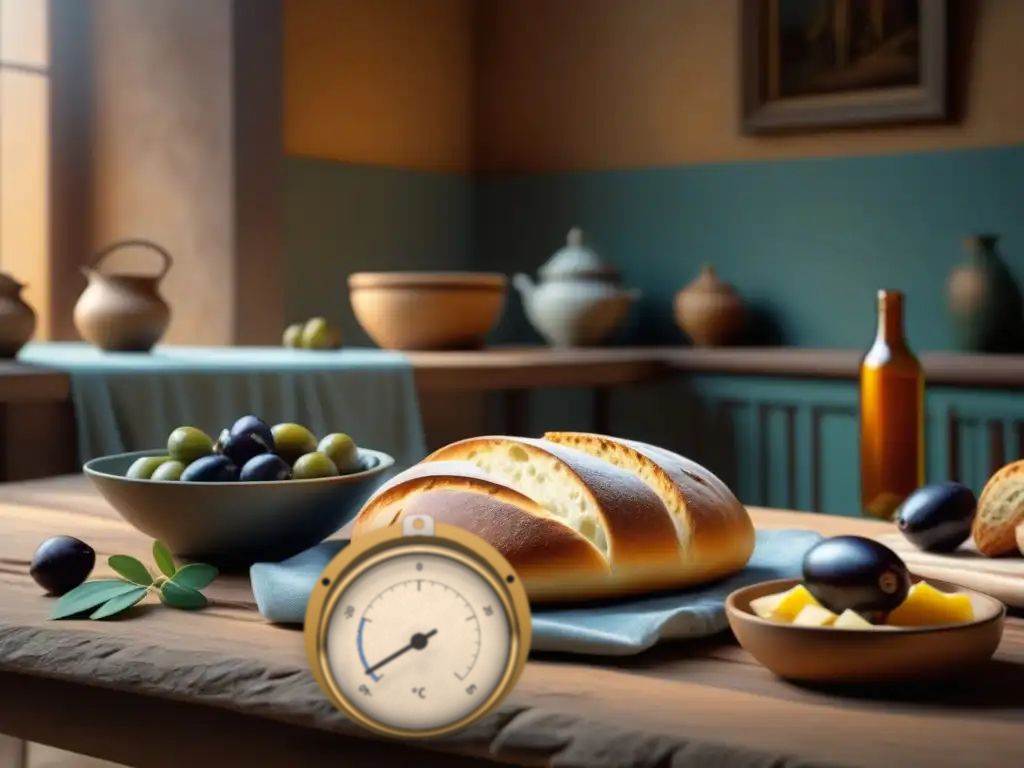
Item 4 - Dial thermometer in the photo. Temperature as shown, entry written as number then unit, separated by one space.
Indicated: -36 °C
